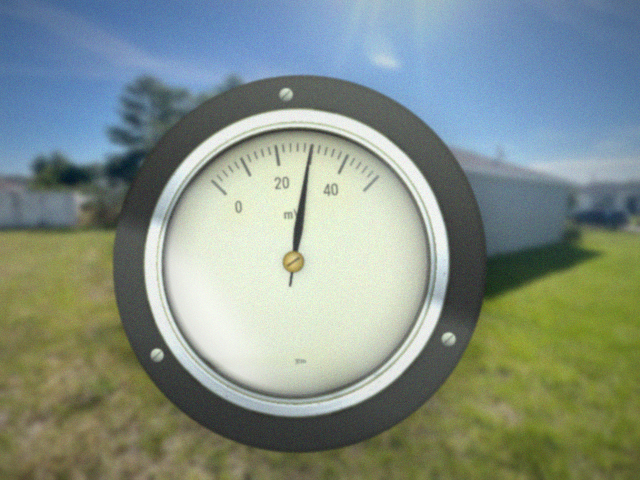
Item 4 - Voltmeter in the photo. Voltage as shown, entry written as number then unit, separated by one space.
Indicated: 30 mV
